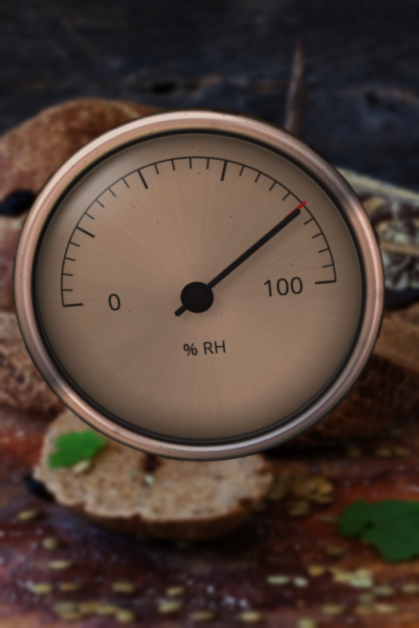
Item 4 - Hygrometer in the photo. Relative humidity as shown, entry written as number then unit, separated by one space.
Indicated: 80 %
